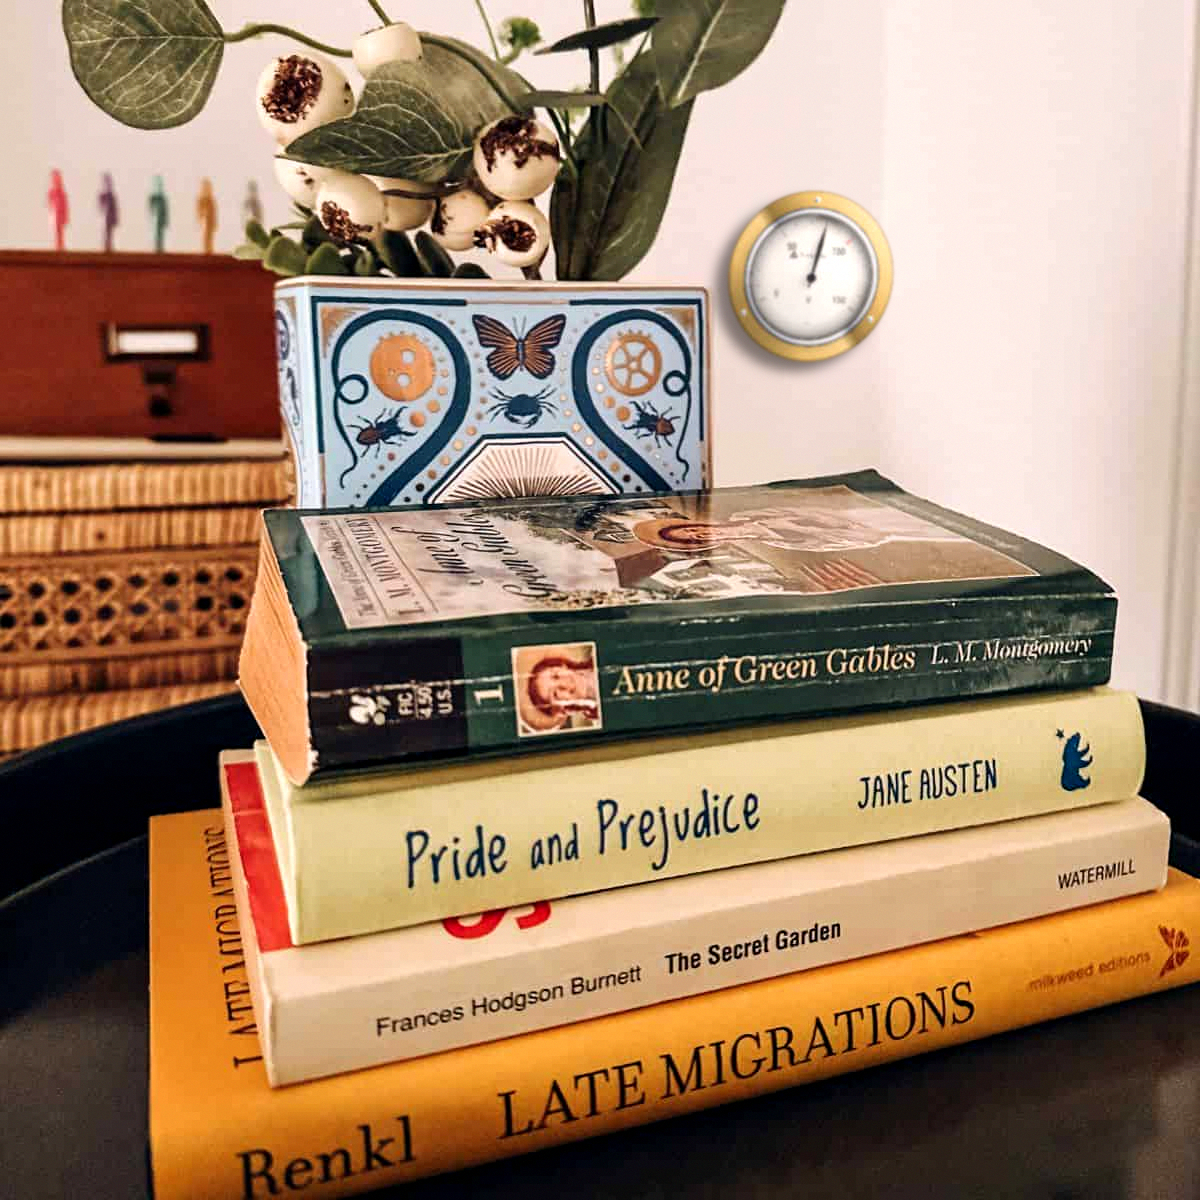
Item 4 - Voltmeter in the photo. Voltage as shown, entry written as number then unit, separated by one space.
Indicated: 80 V
